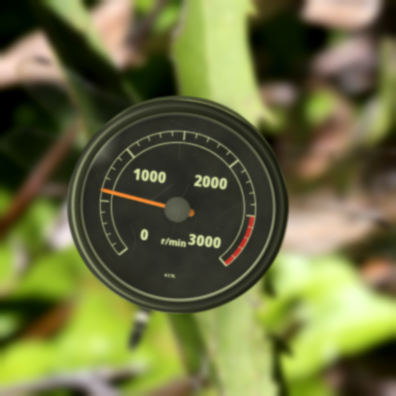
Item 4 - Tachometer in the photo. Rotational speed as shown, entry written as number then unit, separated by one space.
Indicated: 600 rpm
